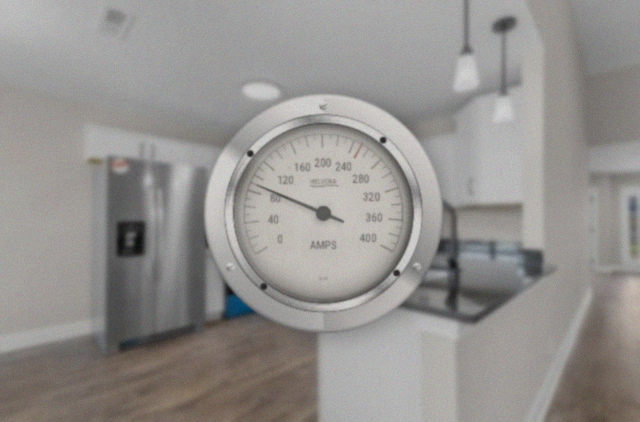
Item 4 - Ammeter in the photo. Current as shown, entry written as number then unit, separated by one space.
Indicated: 90 A
